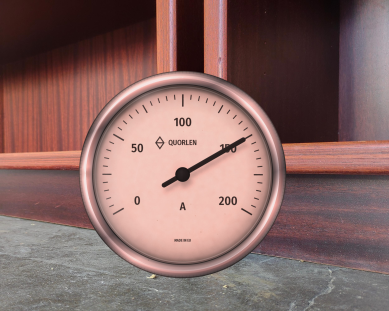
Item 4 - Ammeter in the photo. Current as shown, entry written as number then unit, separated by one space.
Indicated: 150 A
